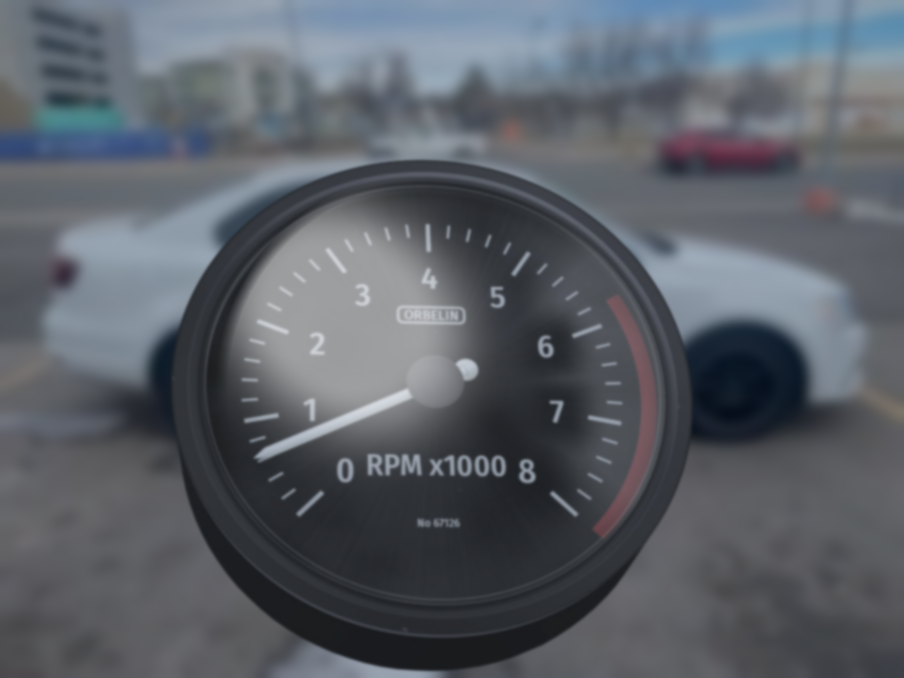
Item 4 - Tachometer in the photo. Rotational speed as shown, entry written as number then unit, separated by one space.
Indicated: 600 rpm
